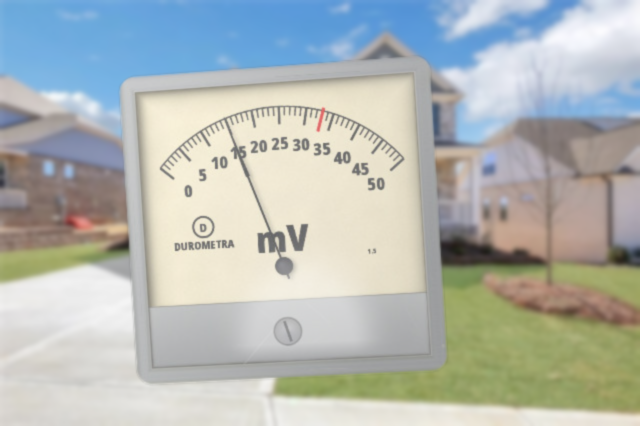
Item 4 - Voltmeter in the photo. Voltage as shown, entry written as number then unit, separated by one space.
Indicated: 15 mV
